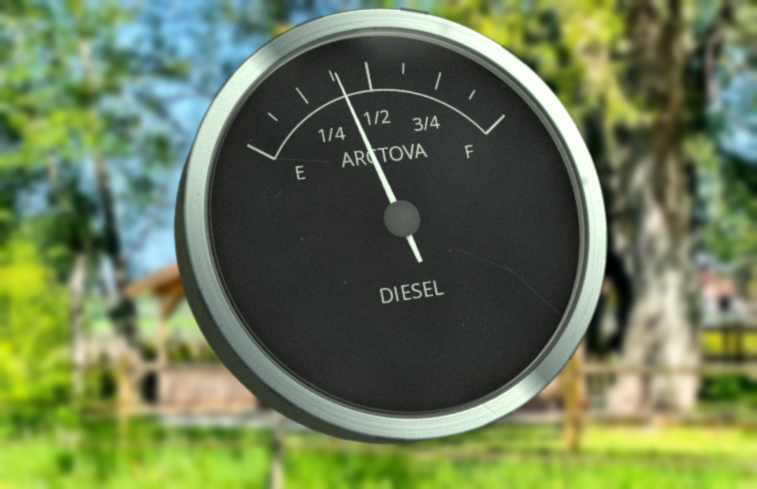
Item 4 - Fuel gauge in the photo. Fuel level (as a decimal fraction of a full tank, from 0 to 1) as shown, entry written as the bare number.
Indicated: 0.375
